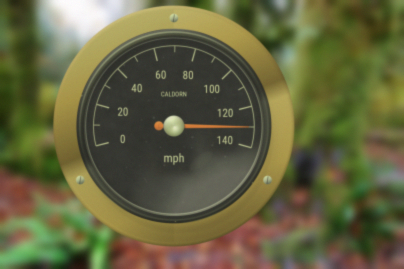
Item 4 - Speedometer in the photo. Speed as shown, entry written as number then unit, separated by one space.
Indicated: 130 mph
